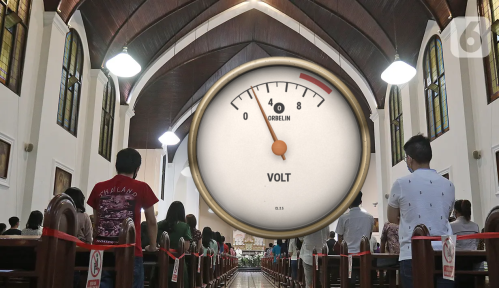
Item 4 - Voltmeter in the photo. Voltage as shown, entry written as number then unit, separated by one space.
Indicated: 2.5 V
